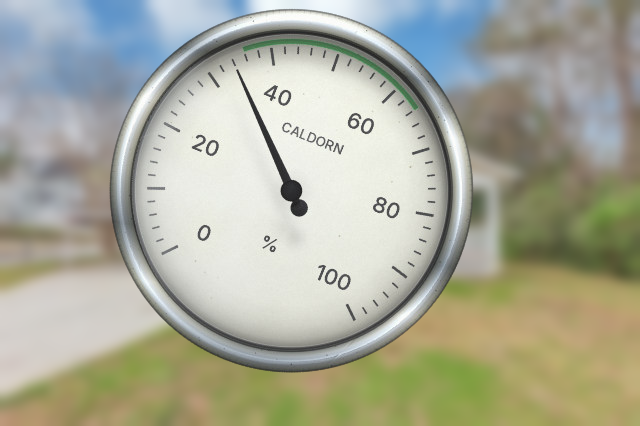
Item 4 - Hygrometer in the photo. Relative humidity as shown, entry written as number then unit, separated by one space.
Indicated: 34 %
